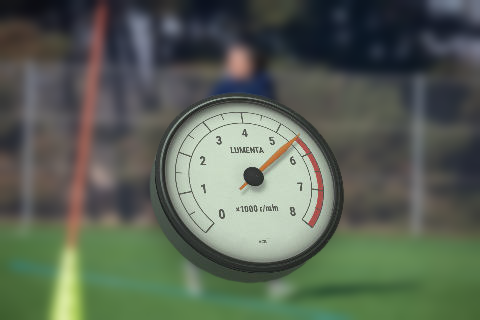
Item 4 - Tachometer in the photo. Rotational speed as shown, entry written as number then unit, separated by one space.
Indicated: 5500 rpm
